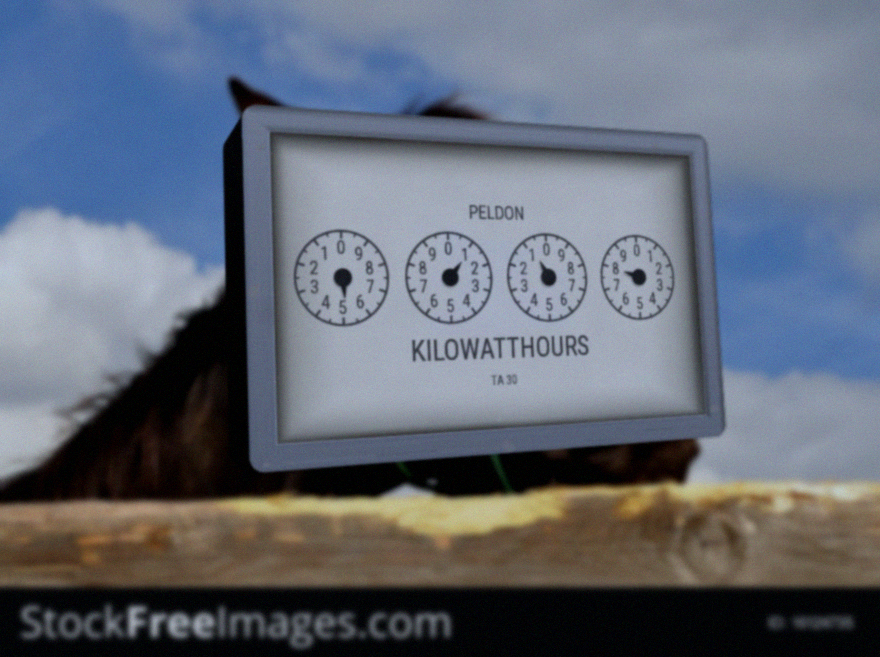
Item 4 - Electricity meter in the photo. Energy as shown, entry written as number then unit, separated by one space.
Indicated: 5108 kWh
